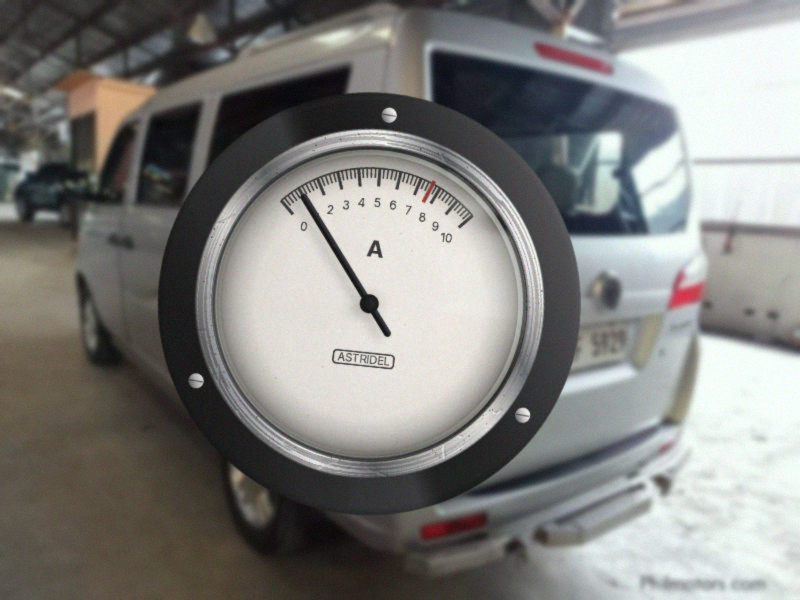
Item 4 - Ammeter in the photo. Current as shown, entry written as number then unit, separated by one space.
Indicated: 1 A
